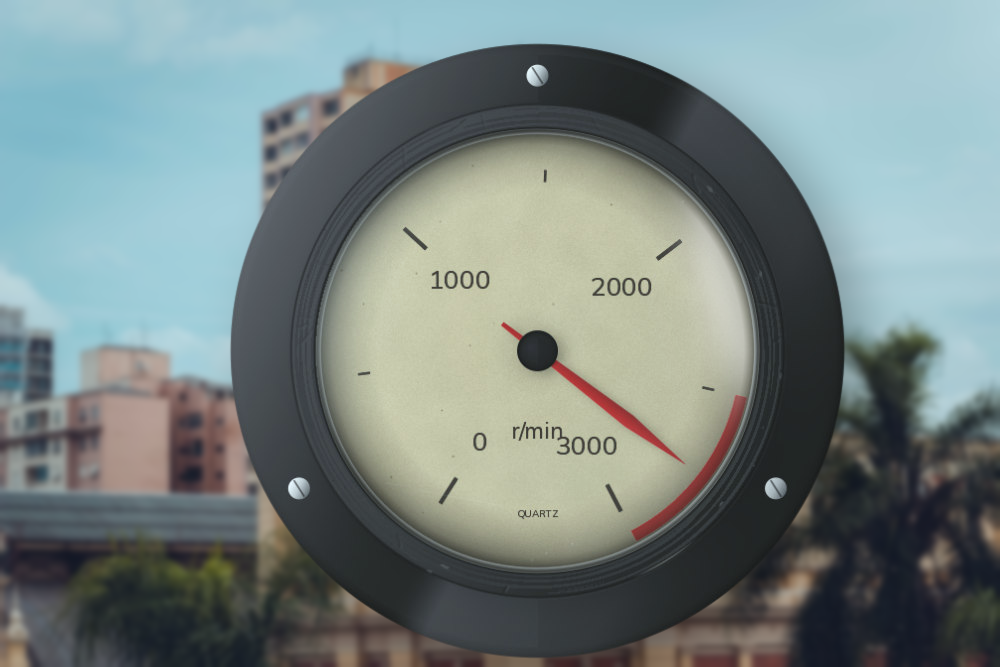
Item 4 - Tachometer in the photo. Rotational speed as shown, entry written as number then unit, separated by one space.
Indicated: 2750 rpm
